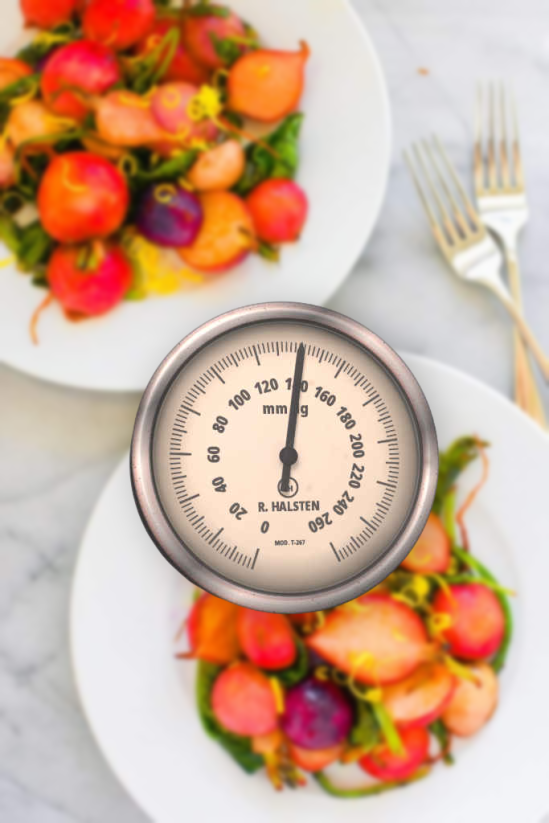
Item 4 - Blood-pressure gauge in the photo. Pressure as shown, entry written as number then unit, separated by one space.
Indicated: 140 mmHg
